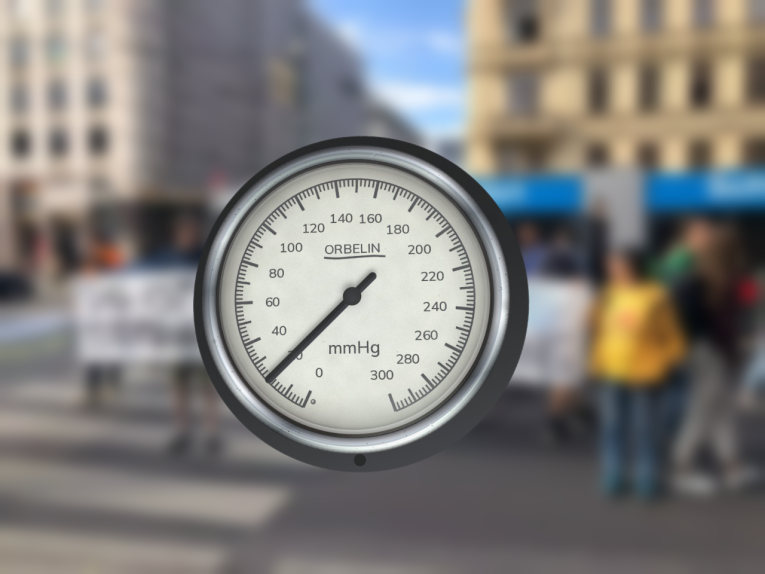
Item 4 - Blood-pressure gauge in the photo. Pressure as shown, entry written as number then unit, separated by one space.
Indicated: 20 mmHg
